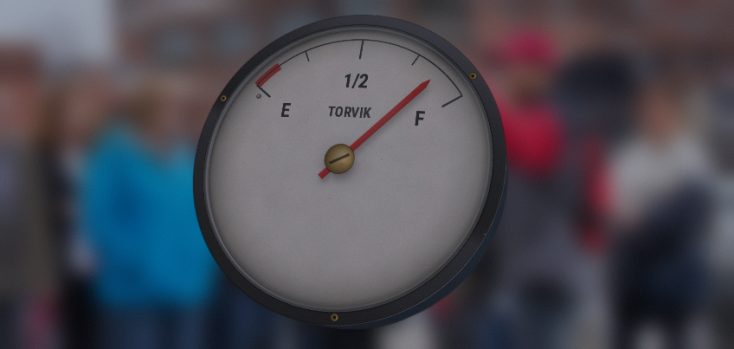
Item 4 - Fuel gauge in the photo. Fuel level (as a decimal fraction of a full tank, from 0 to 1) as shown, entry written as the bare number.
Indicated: 0.875
